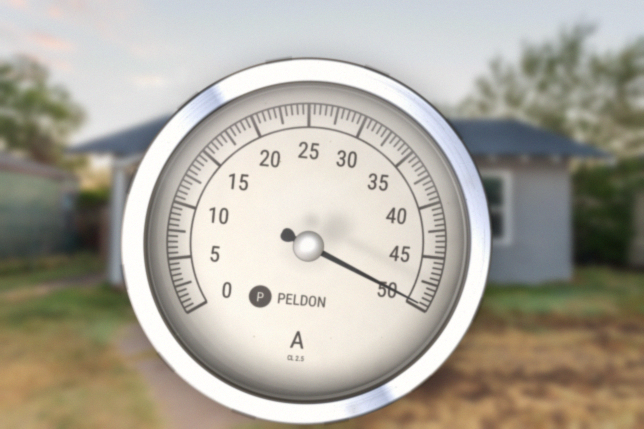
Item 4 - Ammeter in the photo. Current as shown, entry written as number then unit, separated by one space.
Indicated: 49.5 A
